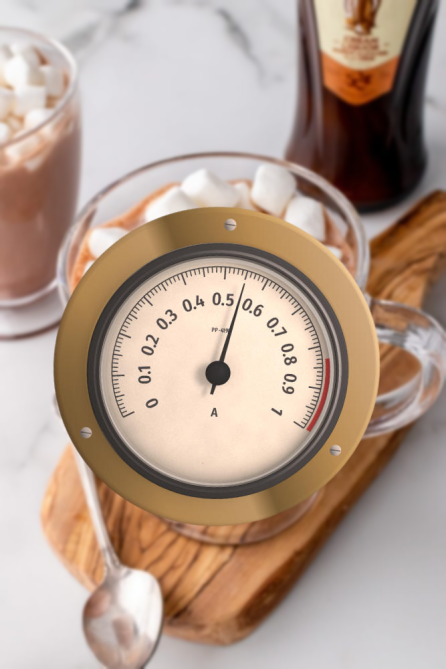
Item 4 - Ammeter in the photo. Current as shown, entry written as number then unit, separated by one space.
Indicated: 0.55 A
